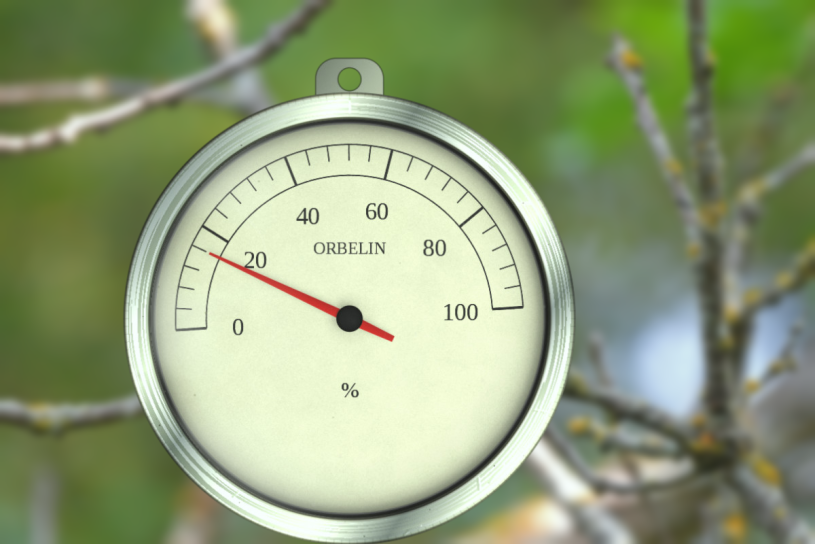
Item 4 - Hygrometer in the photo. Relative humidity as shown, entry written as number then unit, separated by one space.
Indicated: 16 %
